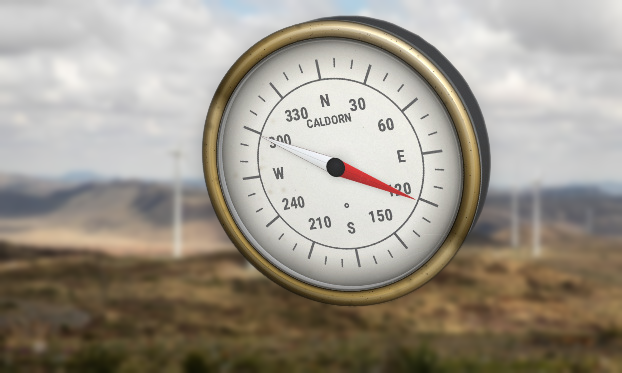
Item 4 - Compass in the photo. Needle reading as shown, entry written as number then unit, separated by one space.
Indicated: 120 °
